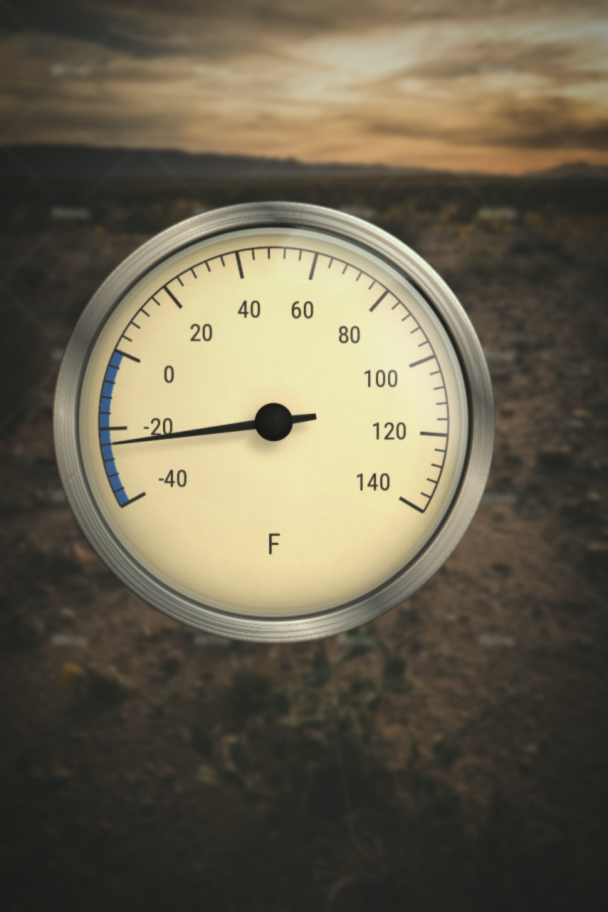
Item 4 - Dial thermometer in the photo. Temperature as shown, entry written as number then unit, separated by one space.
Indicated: -24 °F
